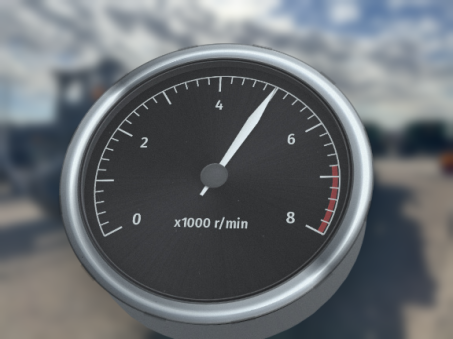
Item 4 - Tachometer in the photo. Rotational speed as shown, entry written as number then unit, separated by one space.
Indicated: 5000 rpm
